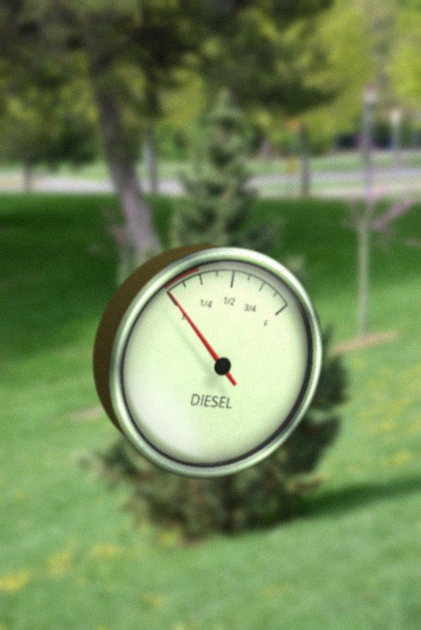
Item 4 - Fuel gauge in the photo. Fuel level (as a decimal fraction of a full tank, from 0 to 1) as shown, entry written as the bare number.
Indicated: 0
